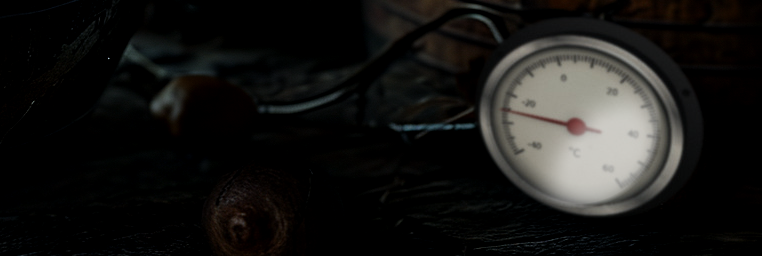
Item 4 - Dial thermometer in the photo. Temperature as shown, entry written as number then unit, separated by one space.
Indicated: -25 °C
